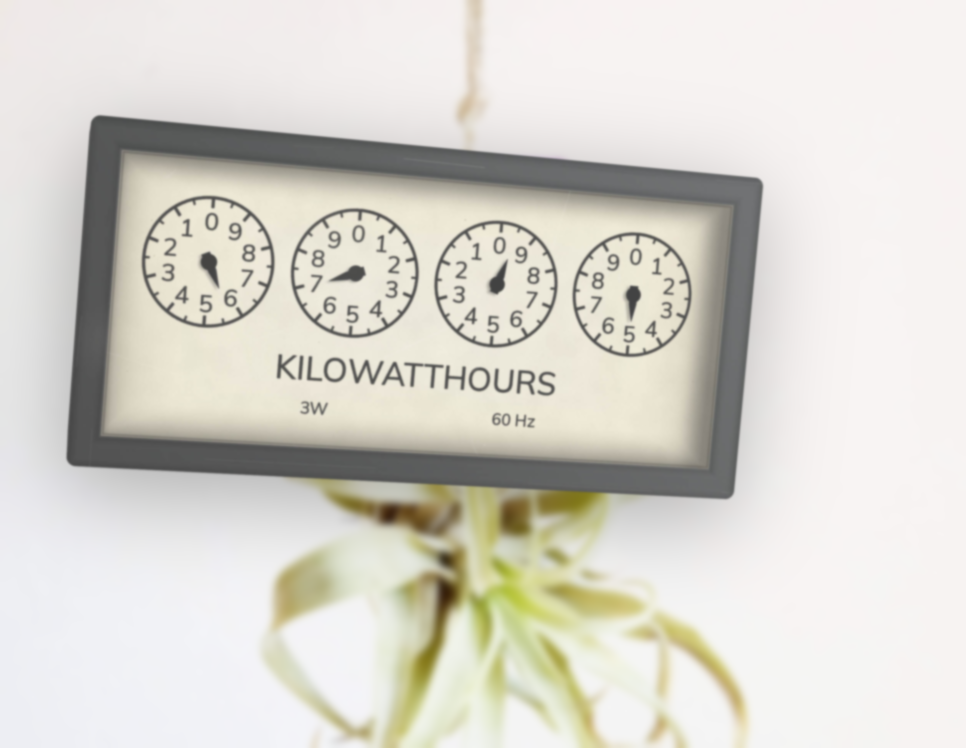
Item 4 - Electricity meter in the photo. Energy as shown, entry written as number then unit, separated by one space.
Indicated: 5695 kWh
